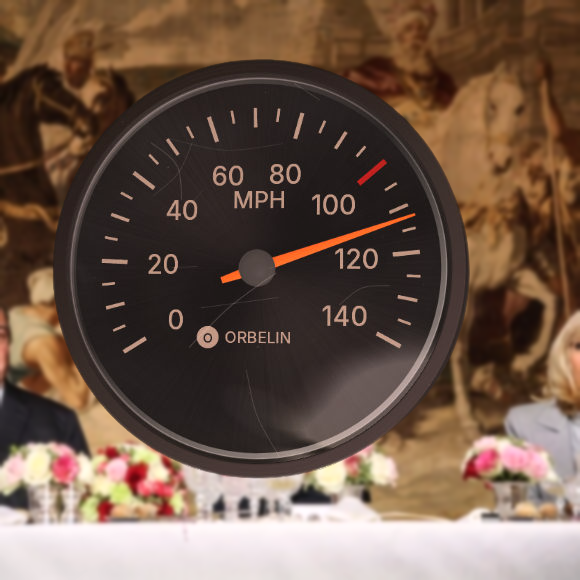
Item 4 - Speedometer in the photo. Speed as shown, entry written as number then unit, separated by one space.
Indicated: 112.5 mph
